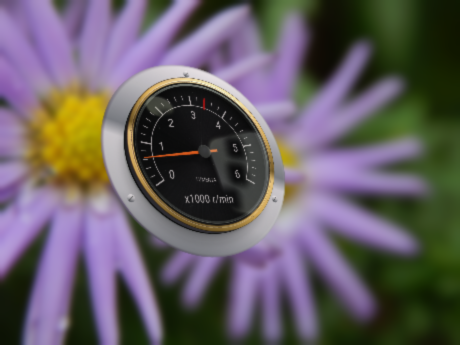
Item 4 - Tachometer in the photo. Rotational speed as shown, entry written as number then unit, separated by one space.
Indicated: 600 rpm
